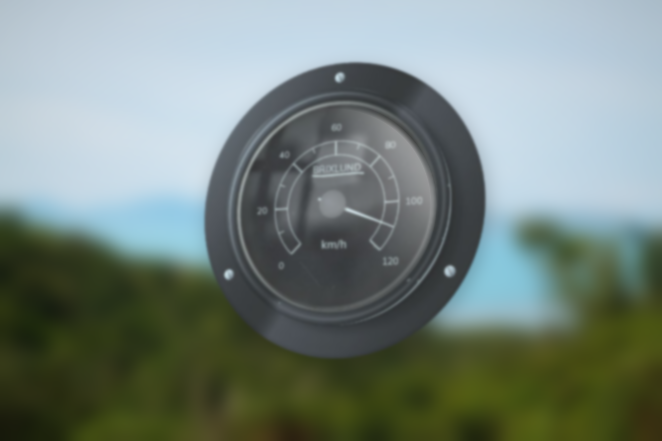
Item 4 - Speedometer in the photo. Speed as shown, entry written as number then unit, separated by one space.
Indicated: 110 km/h
